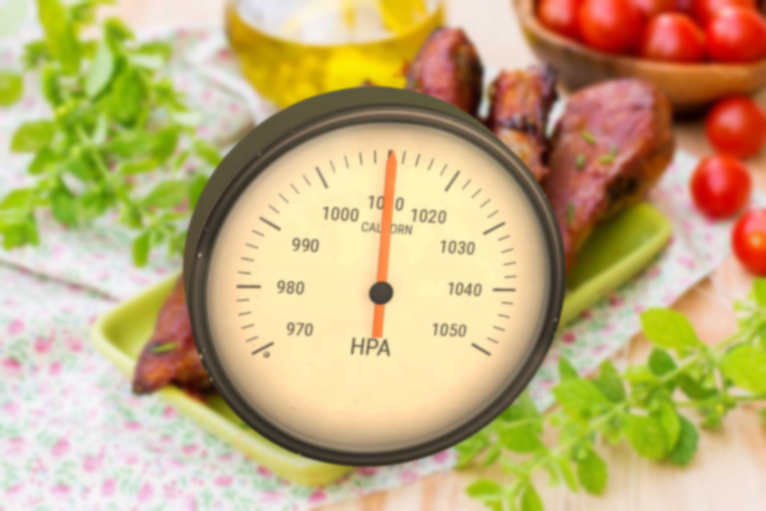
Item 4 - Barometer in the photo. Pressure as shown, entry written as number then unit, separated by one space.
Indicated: 1010 hPa
